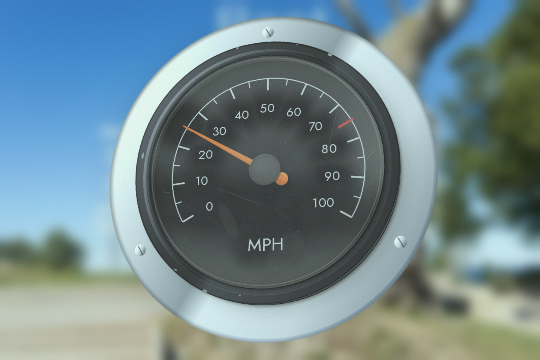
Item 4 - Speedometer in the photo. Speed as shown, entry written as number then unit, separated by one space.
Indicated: 25 mph
